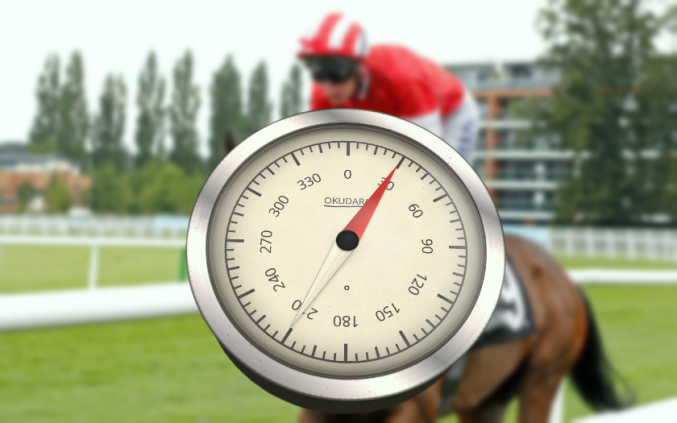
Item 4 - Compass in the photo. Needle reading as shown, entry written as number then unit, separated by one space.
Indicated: 30 °
